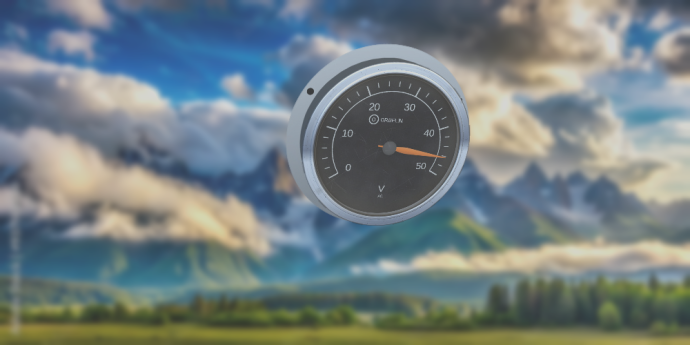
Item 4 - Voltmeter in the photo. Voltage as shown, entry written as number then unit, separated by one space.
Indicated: 46 V
